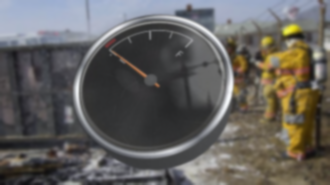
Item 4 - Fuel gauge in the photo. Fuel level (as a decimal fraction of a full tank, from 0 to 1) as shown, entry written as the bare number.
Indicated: 0
